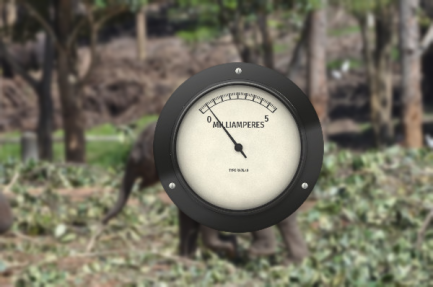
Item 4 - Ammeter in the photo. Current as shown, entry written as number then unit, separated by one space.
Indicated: 0.5 mA
